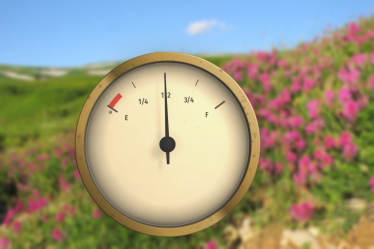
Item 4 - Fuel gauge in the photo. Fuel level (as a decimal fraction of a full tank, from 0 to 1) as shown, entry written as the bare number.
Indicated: 0.5
